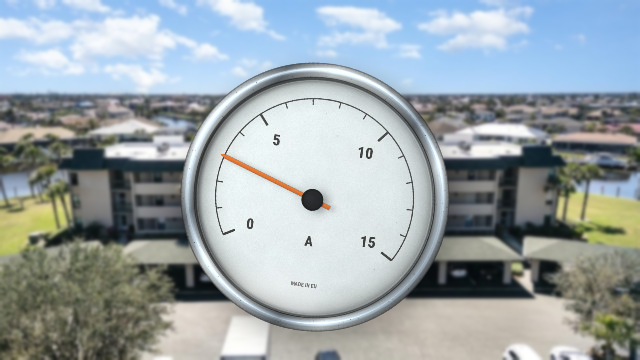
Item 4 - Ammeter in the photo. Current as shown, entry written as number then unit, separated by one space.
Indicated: 3 A
